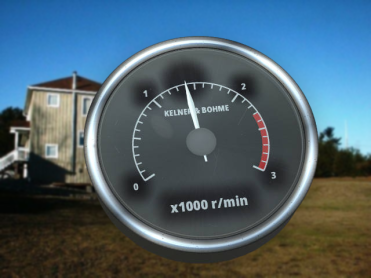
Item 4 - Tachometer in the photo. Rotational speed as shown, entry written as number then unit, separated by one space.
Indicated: 1400 rpm
